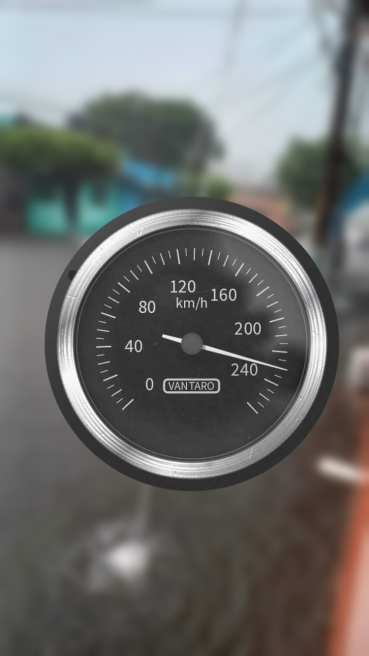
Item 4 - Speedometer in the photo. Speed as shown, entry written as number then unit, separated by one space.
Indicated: 230 km/h
